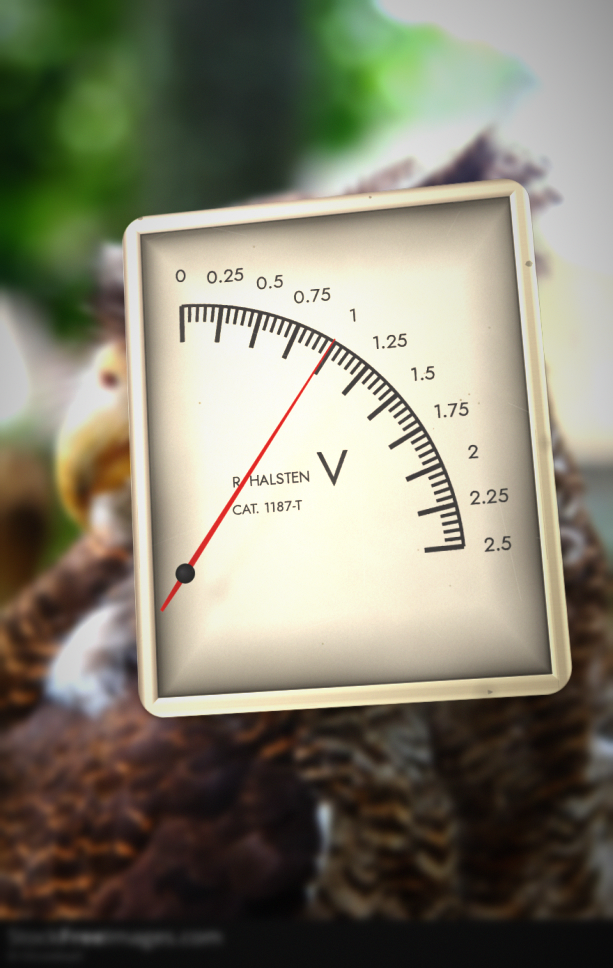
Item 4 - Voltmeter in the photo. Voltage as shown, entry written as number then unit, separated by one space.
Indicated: 1 V
